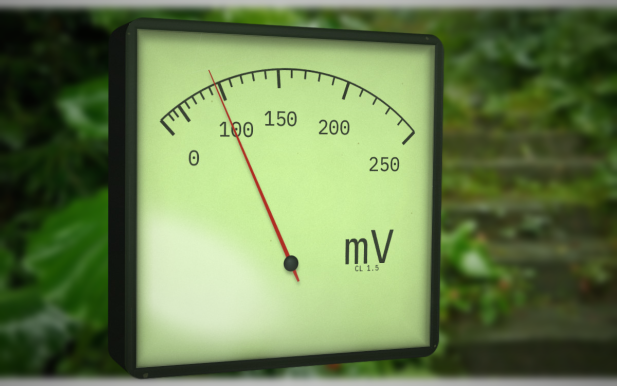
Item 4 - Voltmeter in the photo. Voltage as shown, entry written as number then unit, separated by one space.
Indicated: 95 mV
